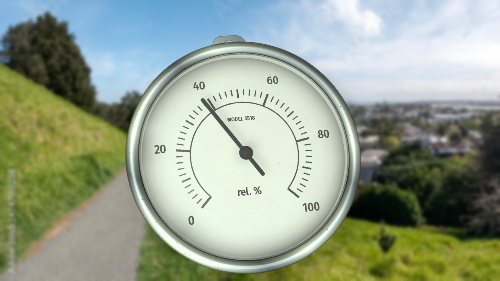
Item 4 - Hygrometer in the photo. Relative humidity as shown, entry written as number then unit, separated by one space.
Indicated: 38 %
